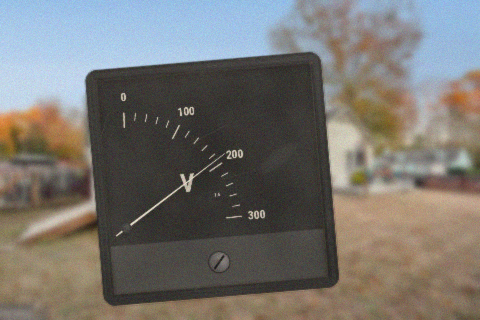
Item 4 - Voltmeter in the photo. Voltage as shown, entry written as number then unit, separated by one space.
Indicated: 190 V
